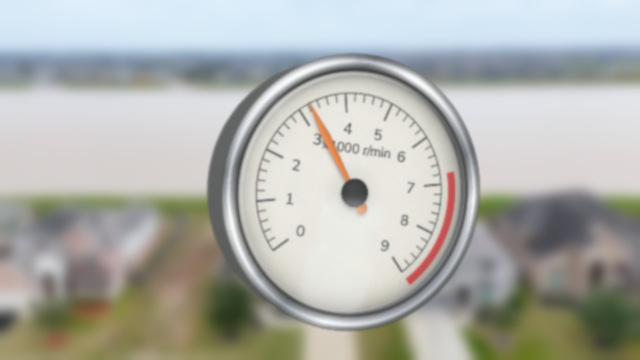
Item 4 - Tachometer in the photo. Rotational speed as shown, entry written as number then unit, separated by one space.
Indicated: 3200 rpm
